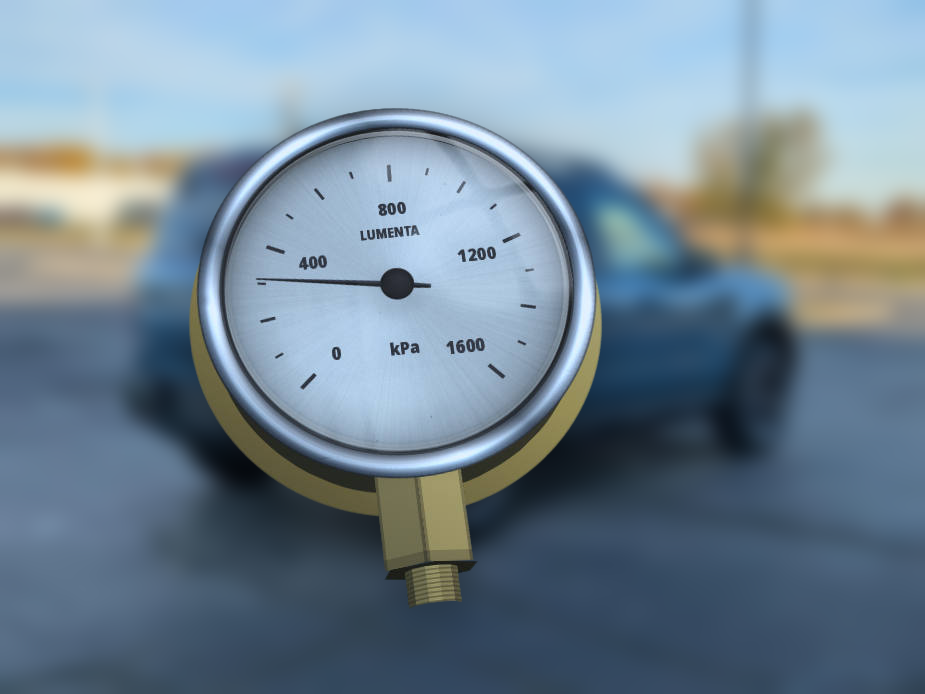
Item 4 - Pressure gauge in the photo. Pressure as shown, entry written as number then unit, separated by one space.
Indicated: 300 kPa
